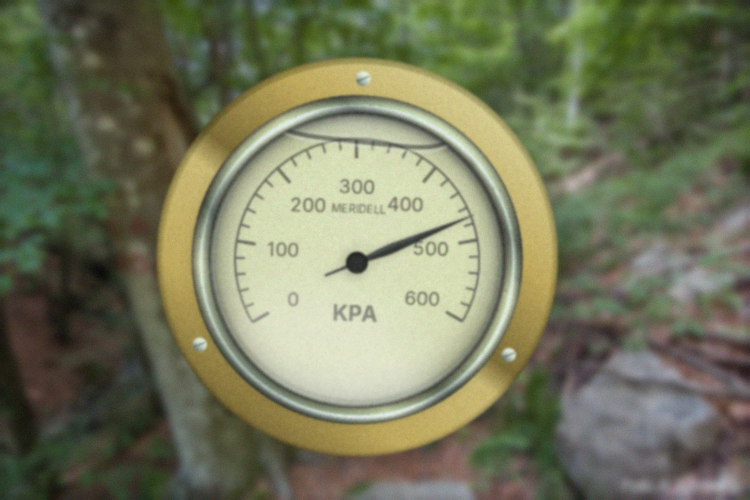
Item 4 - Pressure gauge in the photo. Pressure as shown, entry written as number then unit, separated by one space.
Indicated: 470 kPa
